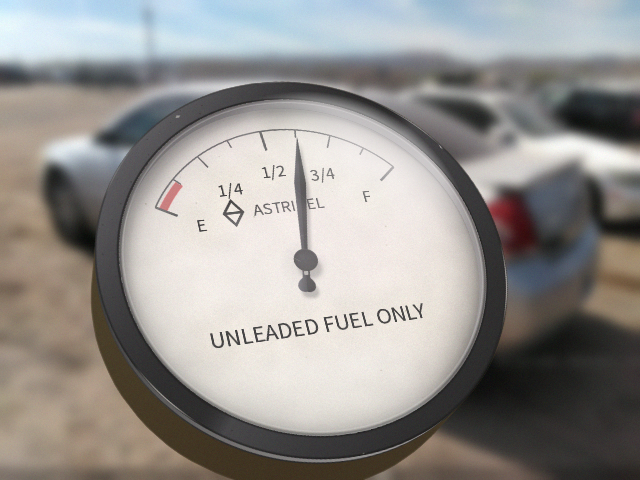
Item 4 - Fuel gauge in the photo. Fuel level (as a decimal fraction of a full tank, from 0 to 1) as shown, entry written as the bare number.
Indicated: 0.625
